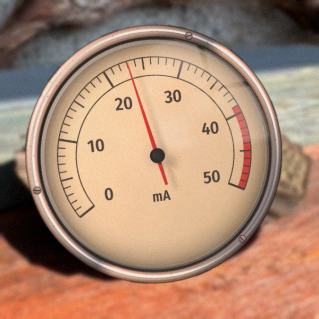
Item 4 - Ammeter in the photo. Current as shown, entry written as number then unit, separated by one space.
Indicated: 23 mA
